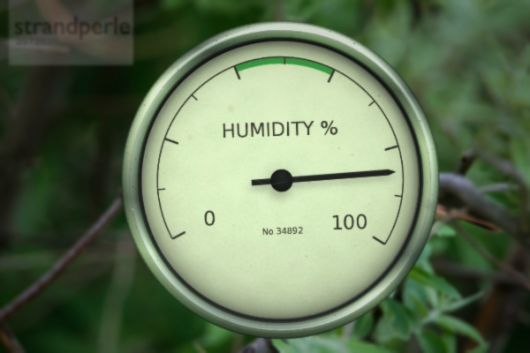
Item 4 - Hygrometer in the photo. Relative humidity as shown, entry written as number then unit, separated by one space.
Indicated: 85 %
